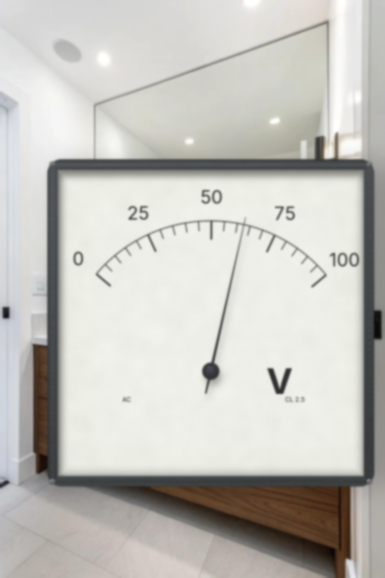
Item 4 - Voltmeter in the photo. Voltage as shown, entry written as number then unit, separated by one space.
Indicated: 62.5 V
